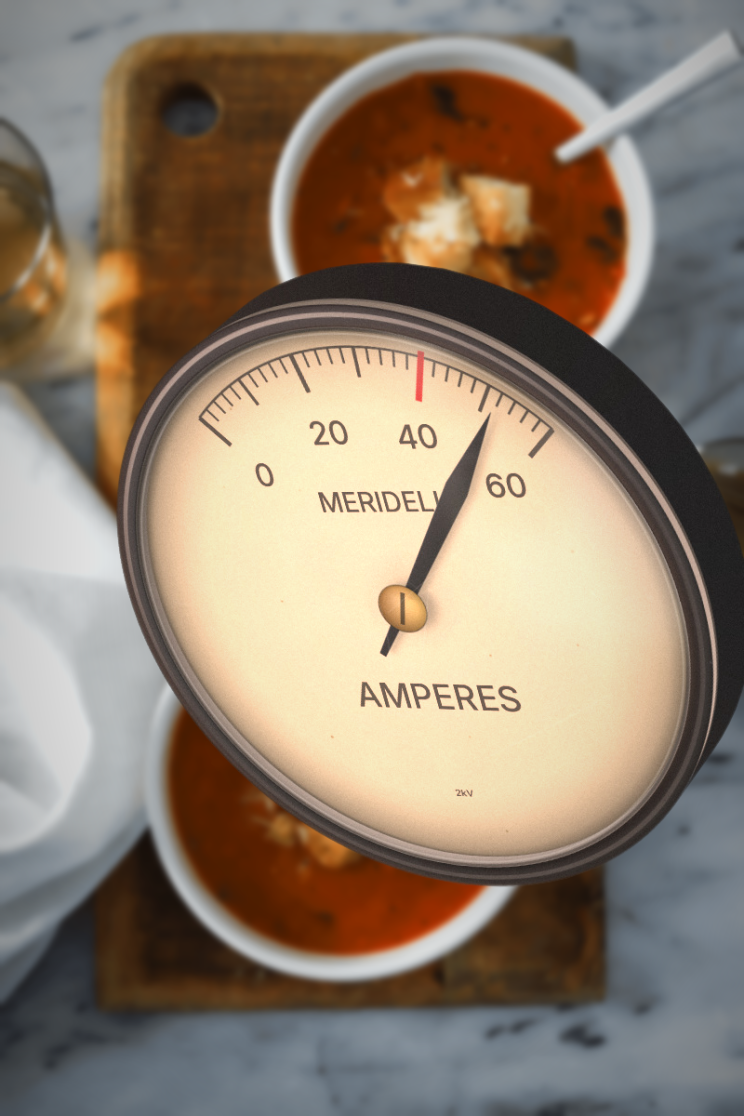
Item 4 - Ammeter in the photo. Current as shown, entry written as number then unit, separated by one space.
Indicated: 52 A
